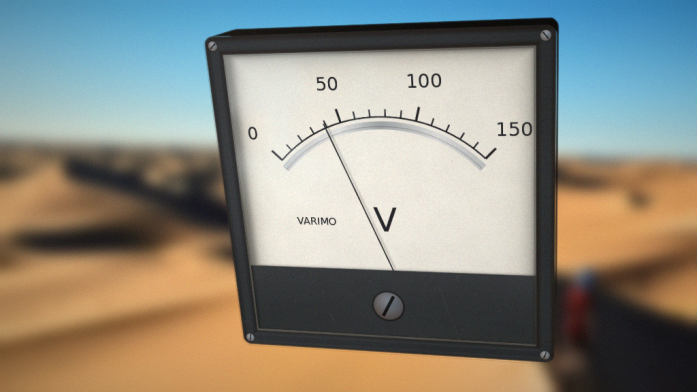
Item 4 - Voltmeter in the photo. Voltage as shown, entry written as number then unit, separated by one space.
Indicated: 40 V
